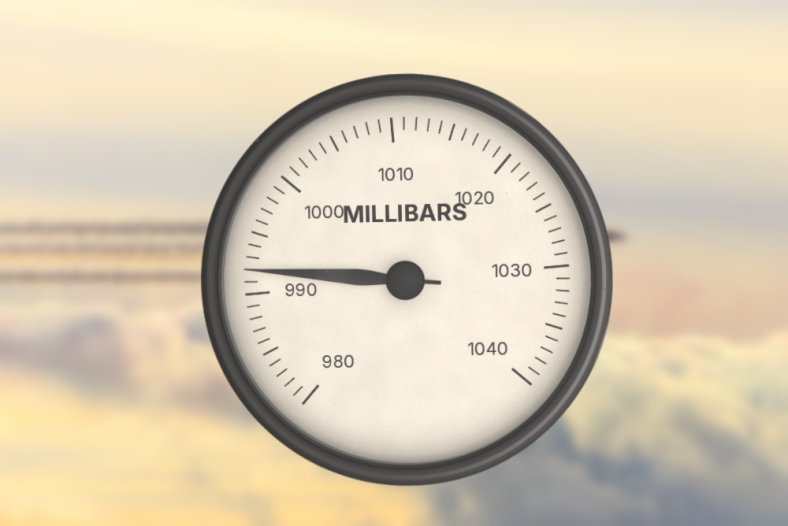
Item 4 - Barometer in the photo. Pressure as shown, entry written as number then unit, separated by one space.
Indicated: 992 mbar
